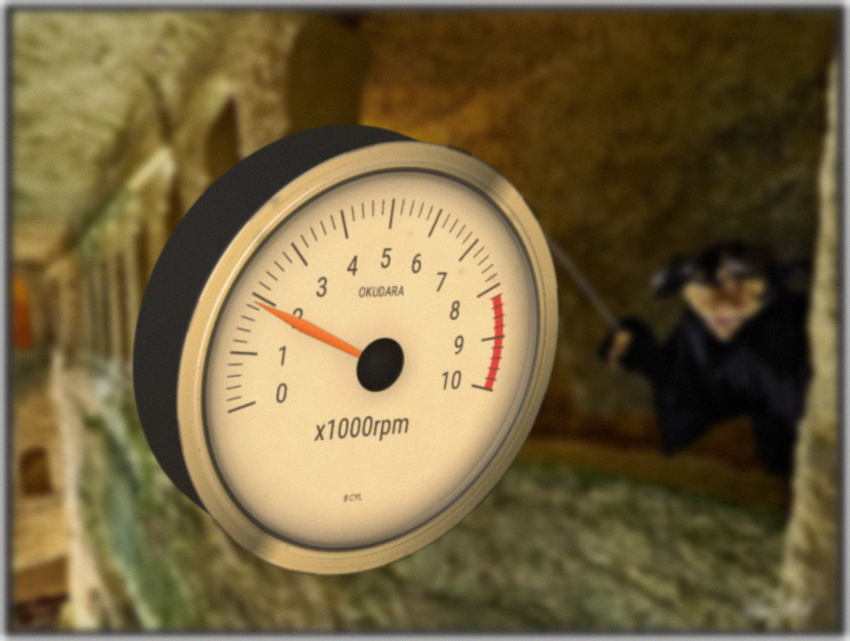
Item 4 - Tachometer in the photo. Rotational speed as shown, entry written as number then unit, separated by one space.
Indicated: 1900 rpm
